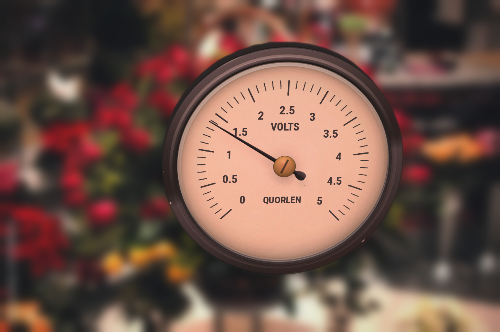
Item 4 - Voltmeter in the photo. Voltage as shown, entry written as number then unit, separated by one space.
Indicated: 1.4 V
